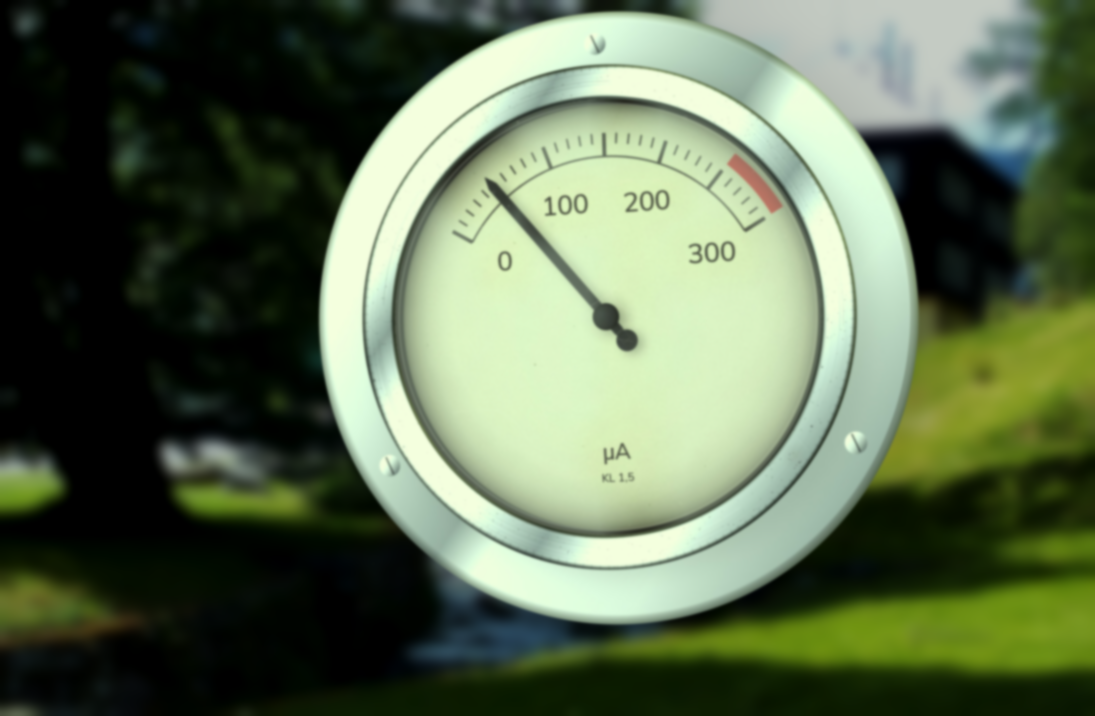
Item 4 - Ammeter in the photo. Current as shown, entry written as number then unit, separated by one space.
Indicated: 50 µA
